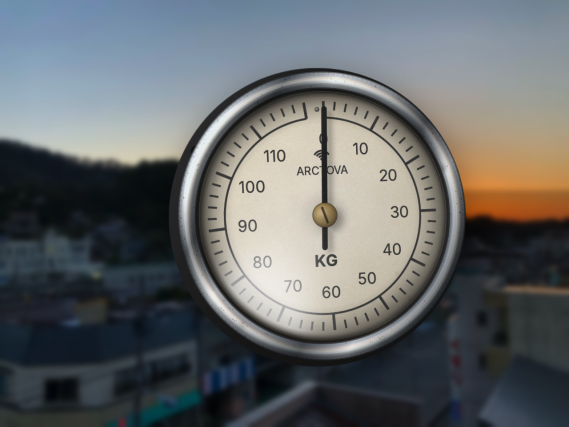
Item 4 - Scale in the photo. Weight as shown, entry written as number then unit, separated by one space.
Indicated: 0 kg
